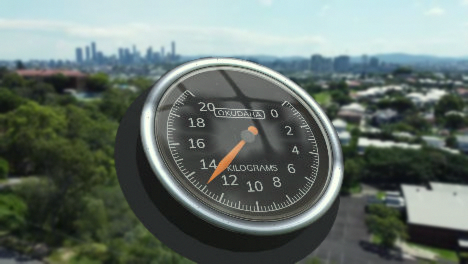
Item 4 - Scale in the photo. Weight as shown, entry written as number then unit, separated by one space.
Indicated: 13 kg
